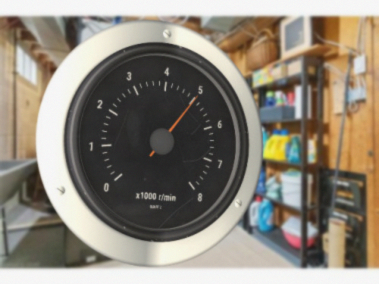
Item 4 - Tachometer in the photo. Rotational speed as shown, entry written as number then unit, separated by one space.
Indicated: 5000 rpm
